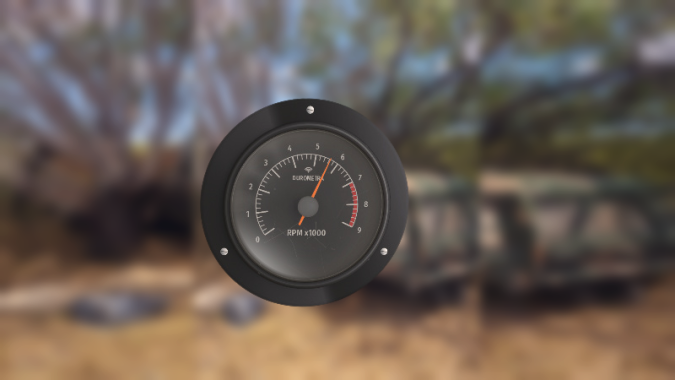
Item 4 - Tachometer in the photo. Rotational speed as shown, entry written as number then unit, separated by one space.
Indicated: 5600 rpm
